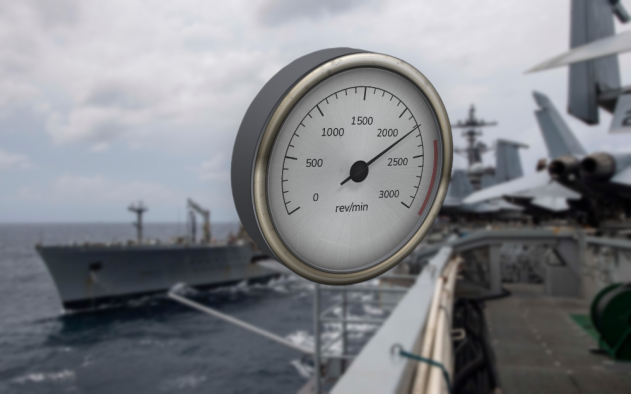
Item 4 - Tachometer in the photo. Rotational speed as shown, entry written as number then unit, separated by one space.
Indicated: 2200 rpm
